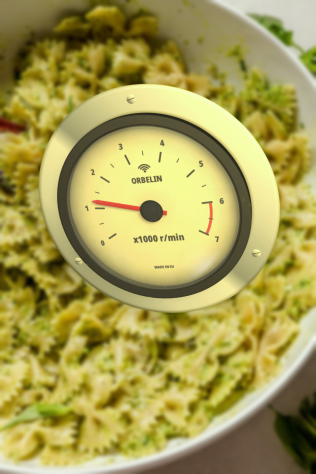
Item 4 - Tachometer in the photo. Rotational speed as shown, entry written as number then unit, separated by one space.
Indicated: 1250 rpm
